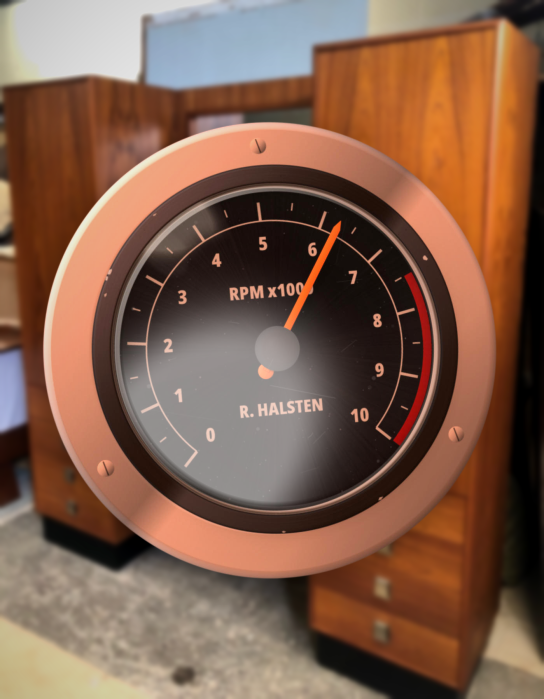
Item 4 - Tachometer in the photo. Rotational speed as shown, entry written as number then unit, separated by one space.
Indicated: 6250 rpm
